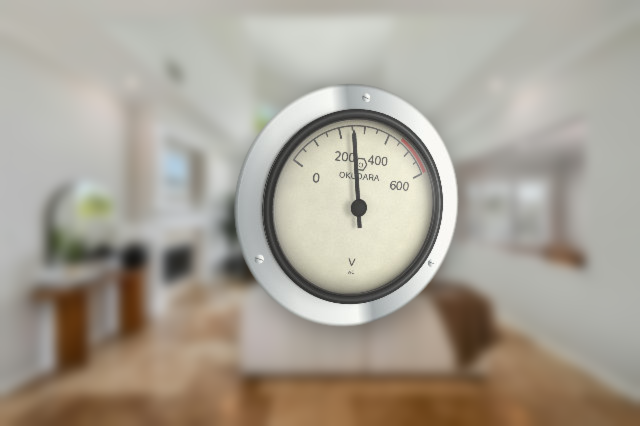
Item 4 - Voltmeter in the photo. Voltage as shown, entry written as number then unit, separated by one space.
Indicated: 250 V
